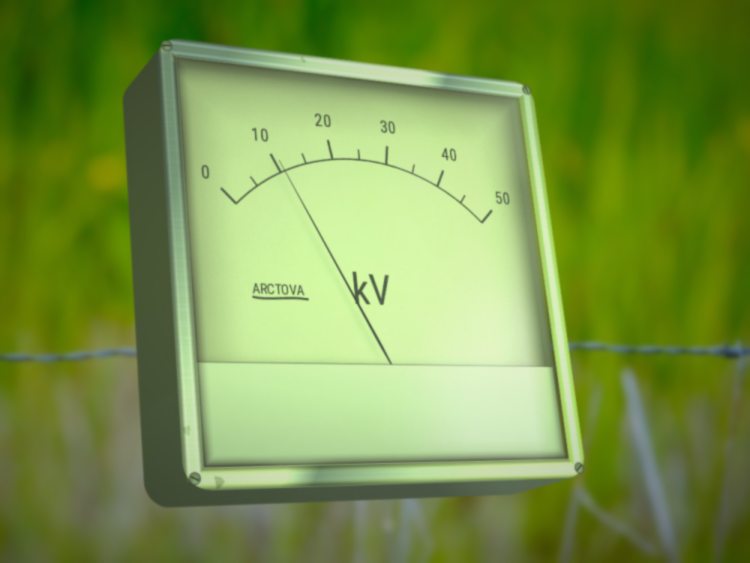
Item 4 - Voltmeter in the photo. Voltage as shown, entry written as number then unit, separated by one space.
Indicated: 10 kV
